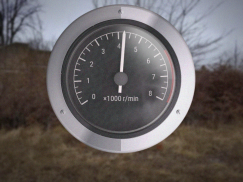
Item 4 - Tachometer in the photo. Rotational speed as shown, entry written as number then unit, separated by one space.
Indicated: 4250 rpm
